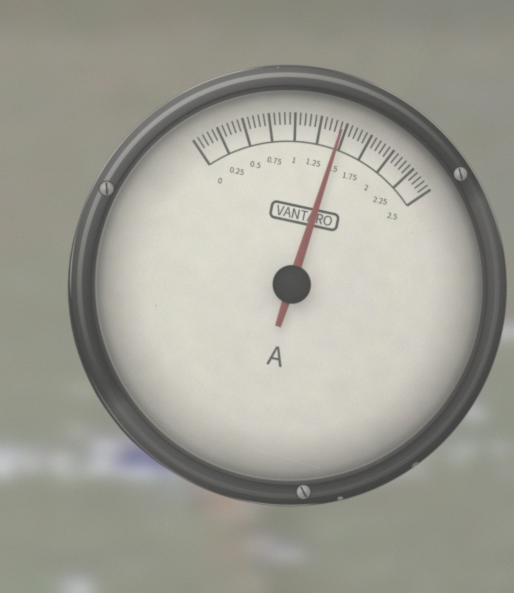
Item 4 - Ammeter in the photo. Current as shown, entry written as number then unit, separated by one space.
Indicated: 1.45 A
